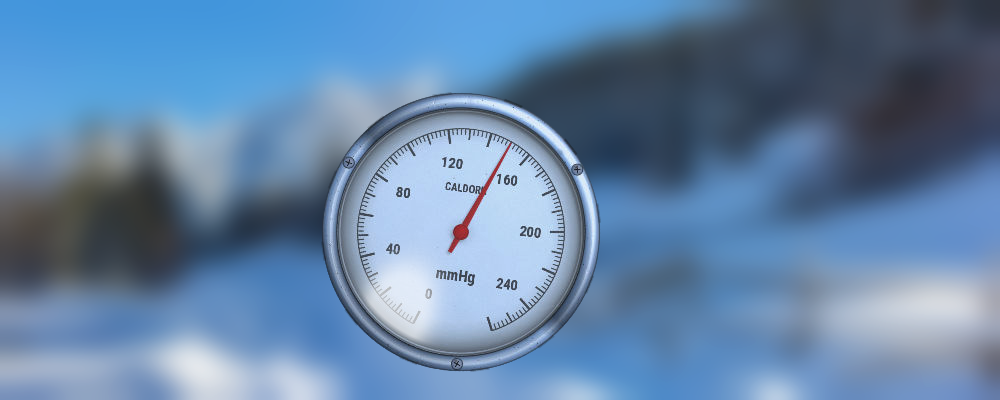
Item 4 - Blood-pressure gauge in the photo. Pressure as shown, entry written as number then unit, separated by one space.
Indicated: 150 mmHg
